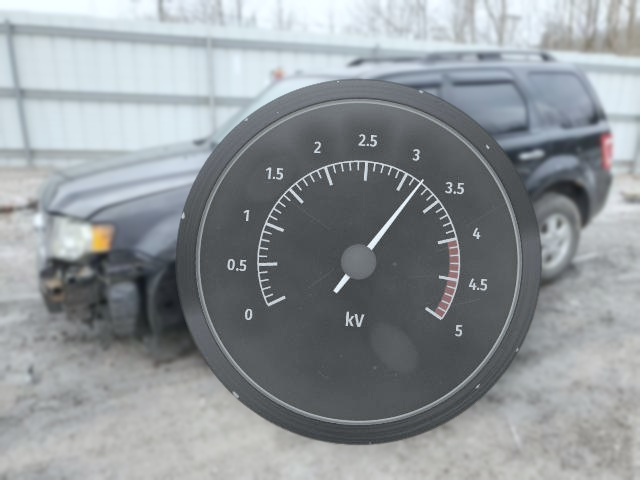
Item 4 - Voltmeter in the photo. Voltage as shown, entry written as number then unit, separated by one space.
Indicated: 3.2 kV
